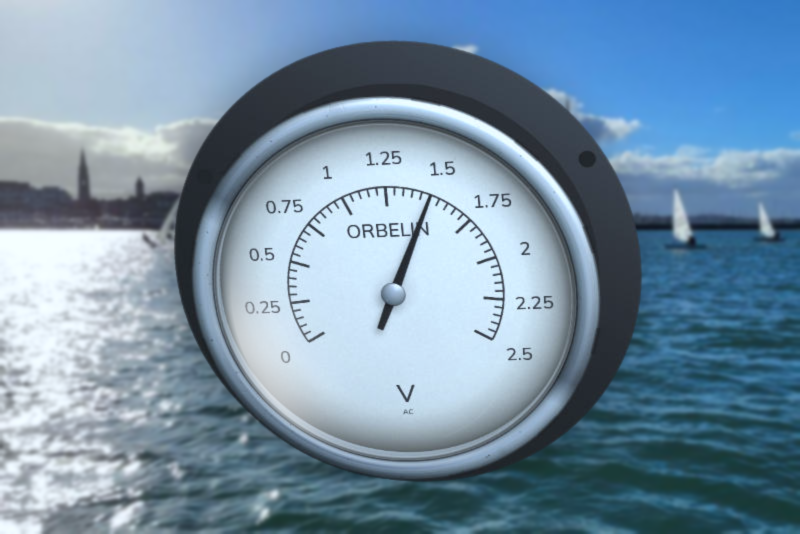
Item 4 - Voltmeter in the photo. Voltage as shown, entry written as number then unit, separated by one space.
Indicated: 1.5 V
